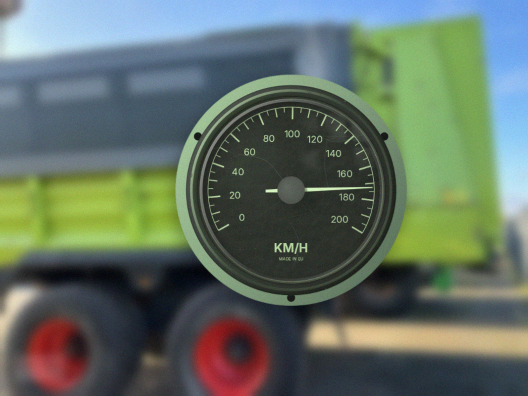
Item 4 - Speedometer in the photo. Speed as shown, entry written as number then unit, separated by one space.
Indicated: 172.5 km/h
